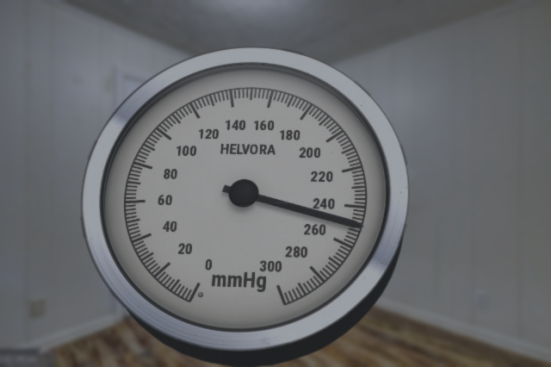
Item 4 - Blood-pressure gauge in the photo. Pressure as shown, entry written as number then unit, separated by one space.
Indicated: 250 mmHg
